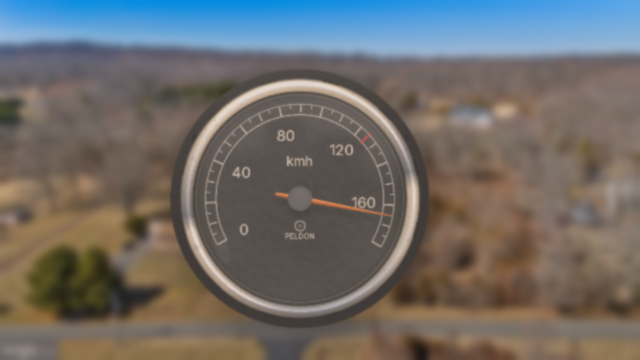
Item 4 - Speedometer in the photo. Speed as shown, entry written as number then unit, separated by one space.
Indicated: 165 km/h
